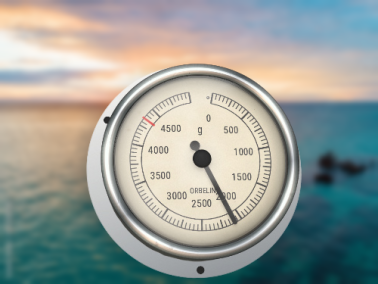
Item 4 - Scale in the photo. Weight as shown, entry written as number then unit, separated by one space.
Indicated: 2100 g
